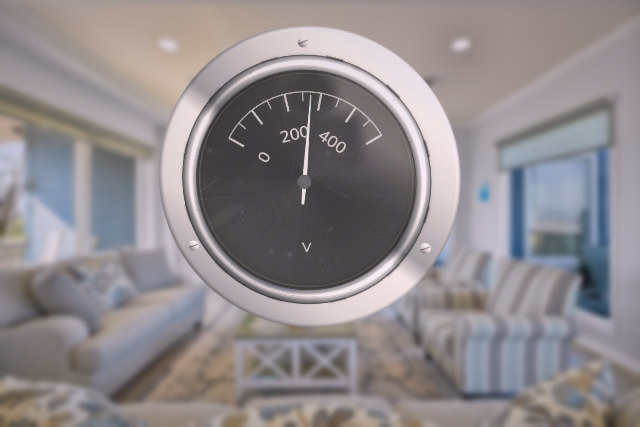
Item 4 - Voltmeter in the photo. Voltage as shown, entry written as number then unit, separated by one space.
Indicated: 275 V
